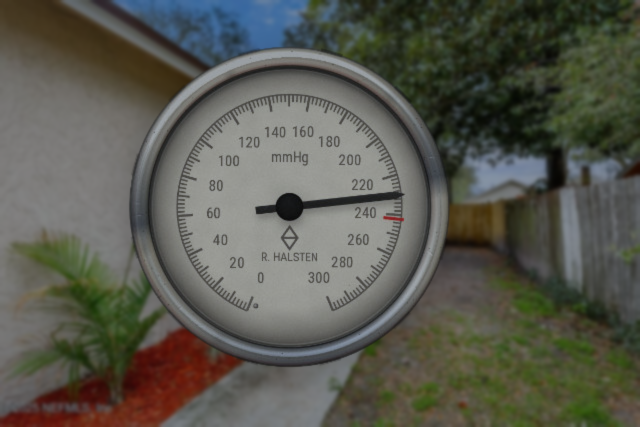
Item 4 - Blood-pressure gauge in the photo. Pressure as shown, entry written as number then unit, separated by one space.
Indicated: 230 mmHg
